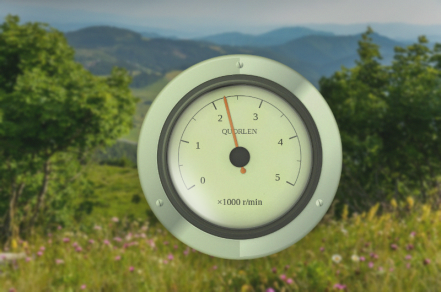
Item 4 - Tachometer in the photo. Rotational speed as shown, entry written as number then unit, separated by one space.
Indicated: 2250 rpm
